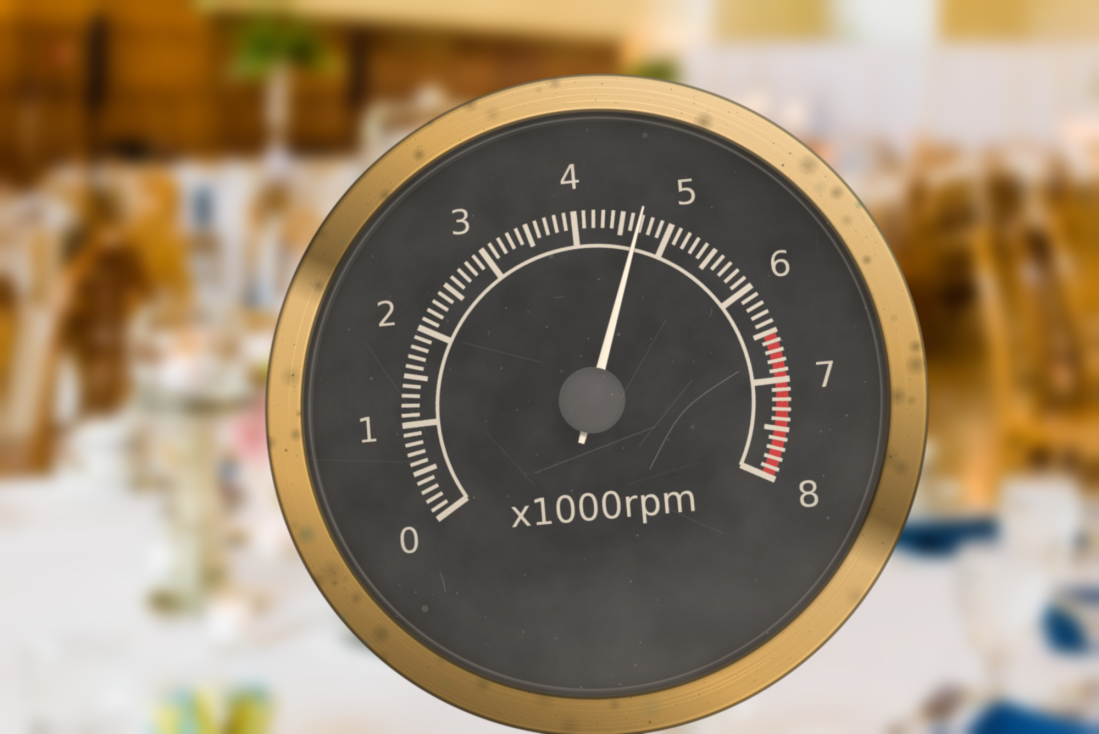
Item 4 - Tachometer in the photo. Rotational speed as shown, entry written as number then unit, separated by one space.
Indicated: 4700 rpm
